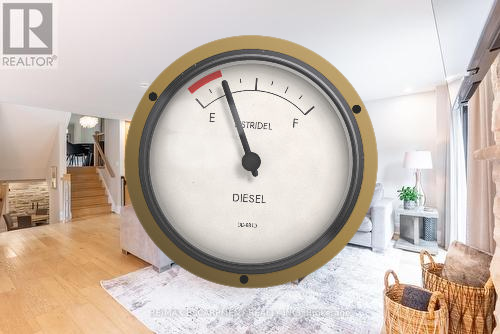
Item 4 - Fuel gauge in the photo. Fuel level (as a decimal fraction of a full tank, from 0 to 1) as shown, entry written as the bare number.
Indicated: 0.25
